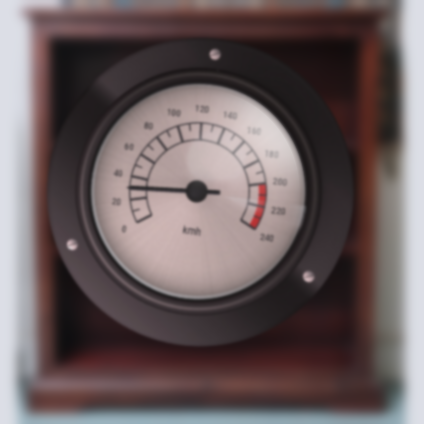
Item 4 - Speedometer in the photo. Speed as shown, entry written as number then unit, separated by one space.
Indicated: 30 km/h
